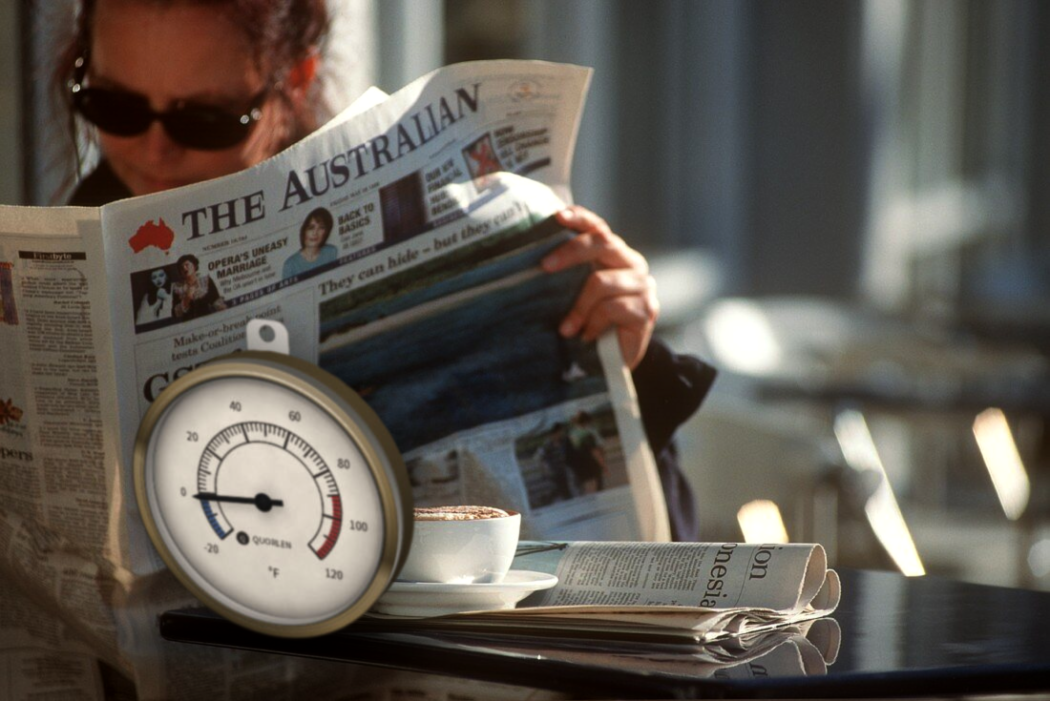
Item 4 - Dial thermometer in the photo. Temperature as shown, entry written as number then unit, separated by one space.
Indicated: 0 °F
